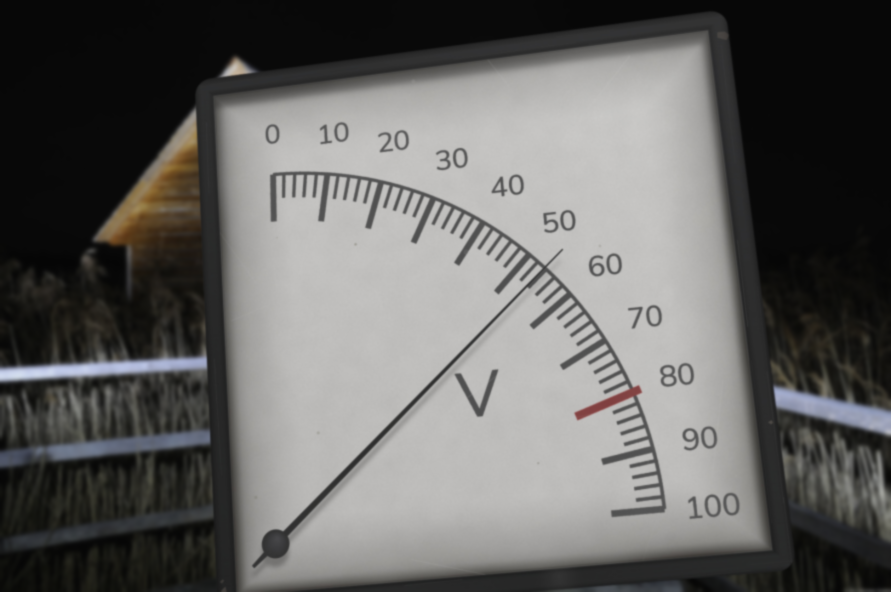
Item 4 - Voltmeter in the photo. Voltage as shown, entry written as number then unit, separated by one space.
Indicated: 54 V
